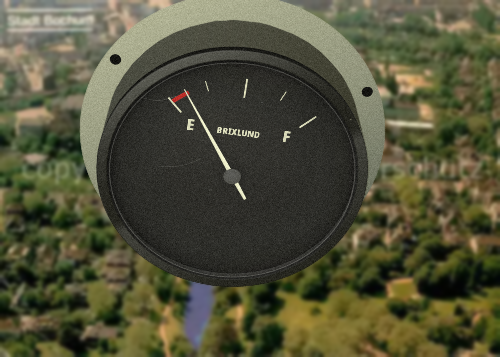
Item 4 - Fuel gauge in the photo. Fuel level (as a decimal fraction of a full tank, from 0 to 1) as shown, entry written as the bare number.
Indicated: 0.125
